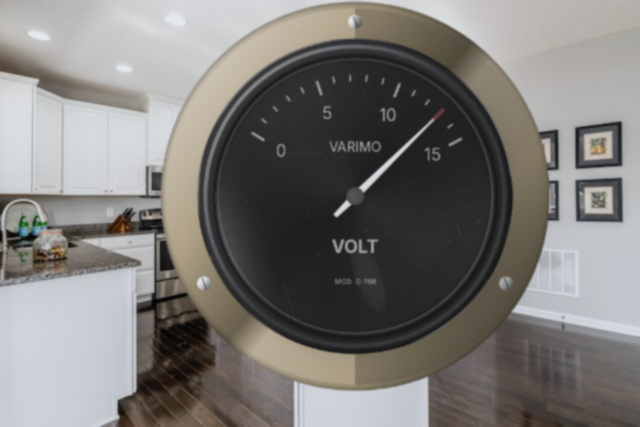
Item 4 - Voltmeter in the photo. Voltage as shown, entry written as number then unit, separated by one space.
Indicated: 13 V
